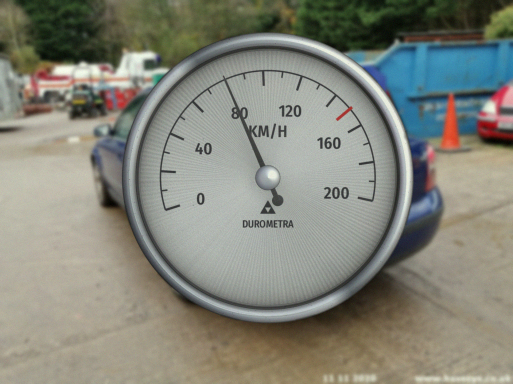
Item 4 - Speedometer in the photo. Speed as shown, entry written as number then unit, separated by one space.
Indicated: 80 km/h
